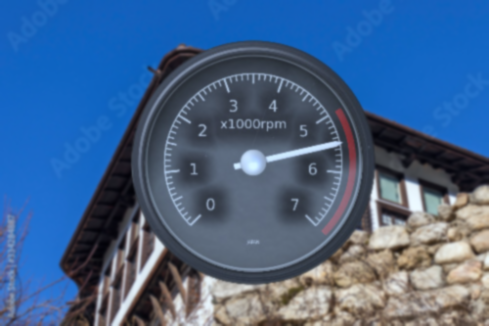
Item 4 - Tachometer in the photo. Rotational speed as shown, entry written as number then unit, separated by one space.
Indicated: 5500 rpm
